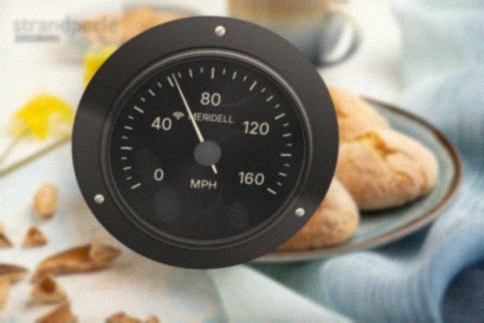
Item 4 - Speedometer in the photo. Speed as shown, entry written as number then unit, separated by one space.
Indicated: 62.5 mph
